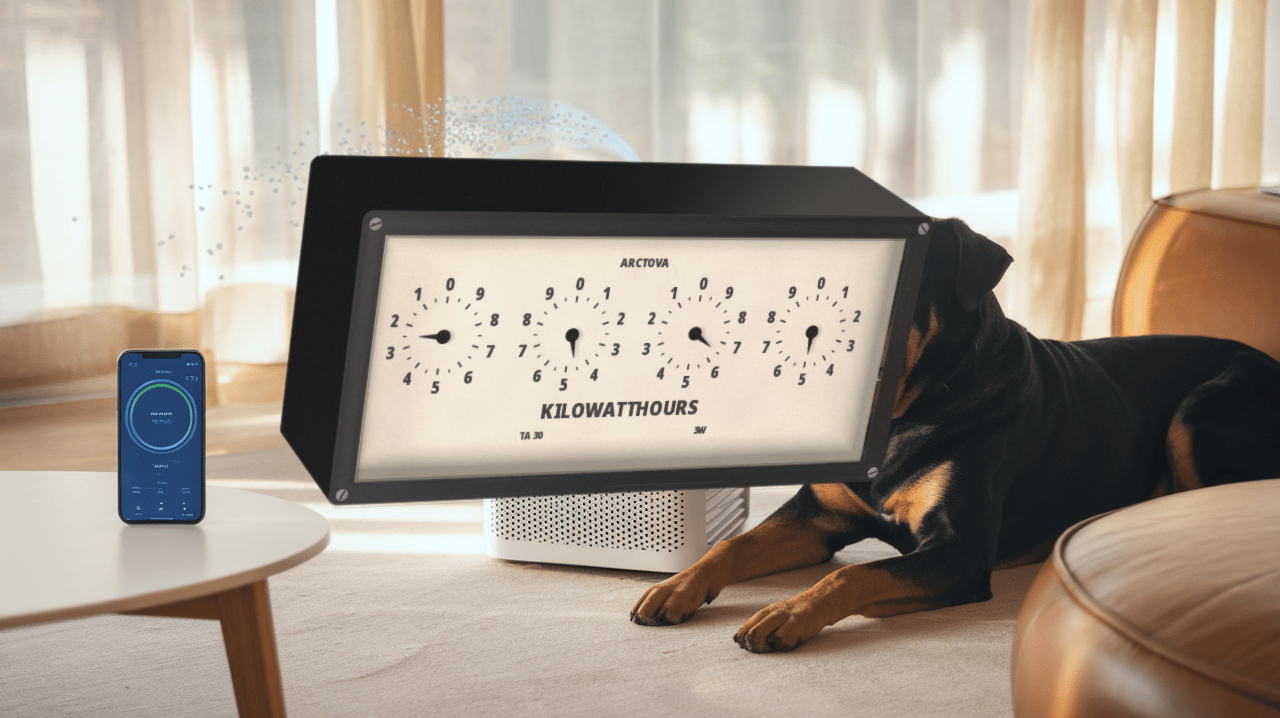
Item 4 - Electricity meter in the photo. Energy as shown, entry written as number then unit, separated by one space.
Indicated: 2465 kWh
